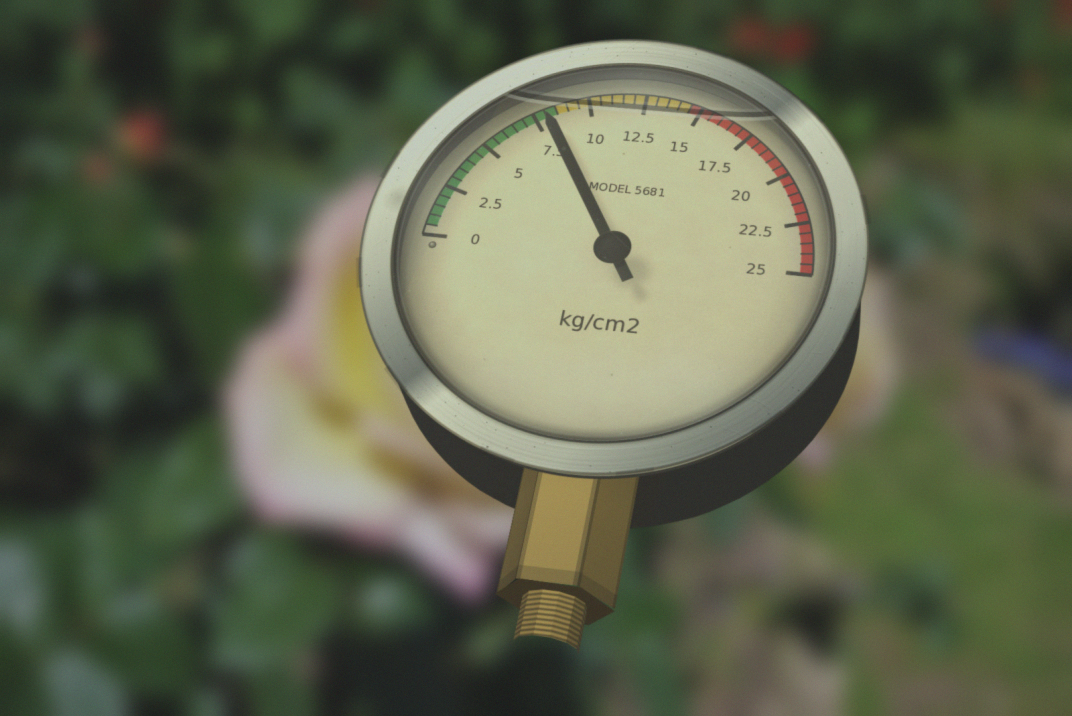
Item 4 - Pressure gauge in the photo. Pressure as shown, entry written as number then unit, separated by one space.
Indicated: 8 kg/cm²
